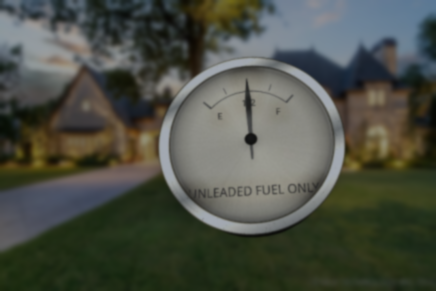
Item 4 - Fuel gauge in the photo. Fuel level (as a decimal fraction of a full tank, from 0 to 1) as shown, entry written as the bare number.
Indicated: 0.5
